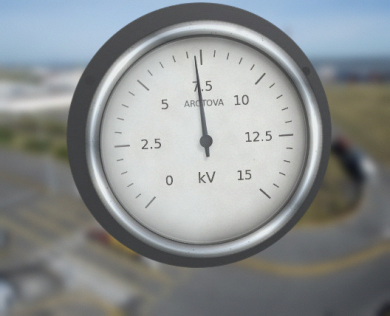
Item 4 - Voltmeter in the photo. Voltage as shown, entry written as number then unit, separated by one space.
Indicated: 7.25 kV
